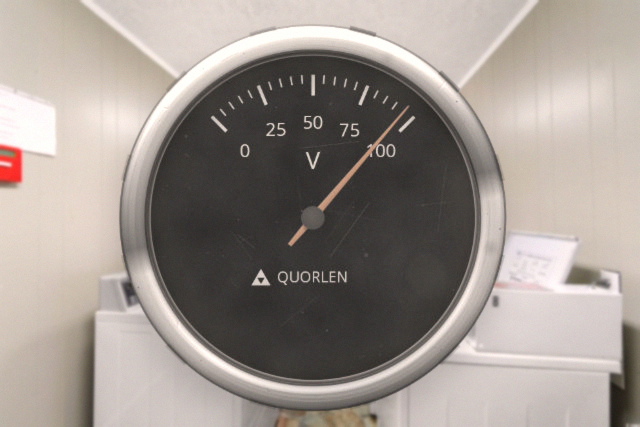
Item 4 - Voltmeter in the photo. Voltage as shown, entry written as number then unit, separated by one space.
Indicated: 95 V
